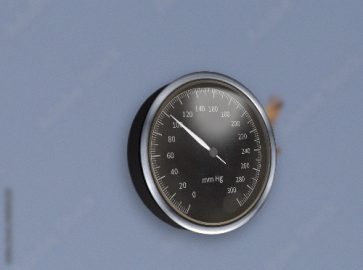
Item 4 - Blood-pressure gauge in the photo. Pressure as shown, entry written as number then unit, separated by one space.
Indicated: 100 mmHg
